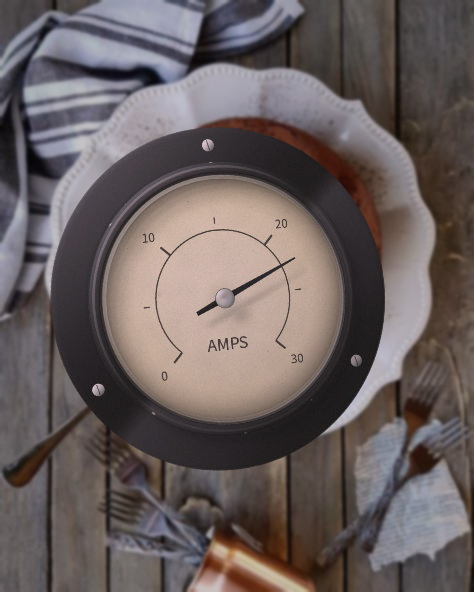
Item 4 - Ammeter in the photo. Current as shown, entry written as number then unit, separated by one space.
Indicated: 22.5 A
